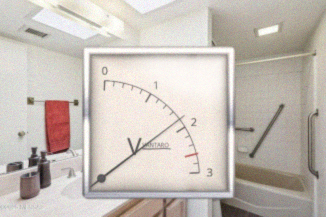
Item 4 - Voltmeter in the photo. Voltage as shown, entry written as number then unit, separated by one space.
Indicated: 1.8 V
